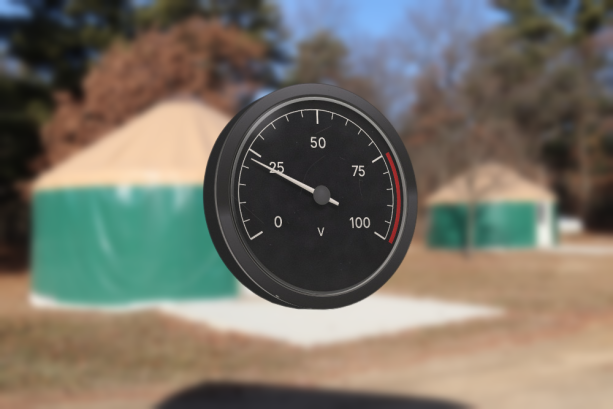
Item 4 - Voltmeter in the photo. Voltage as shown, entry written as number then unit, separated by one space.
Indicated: 22.5 V
